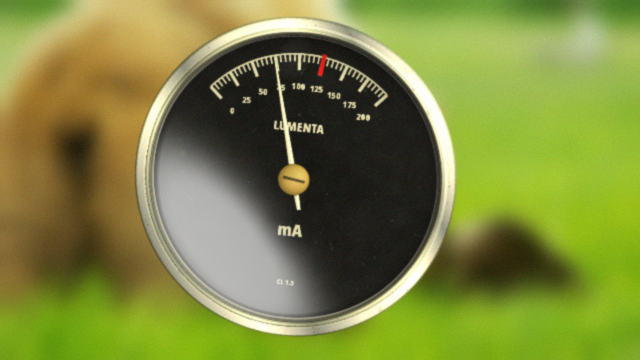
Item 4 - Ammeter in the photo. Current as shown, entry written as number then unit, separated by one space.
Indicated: 75 mA
